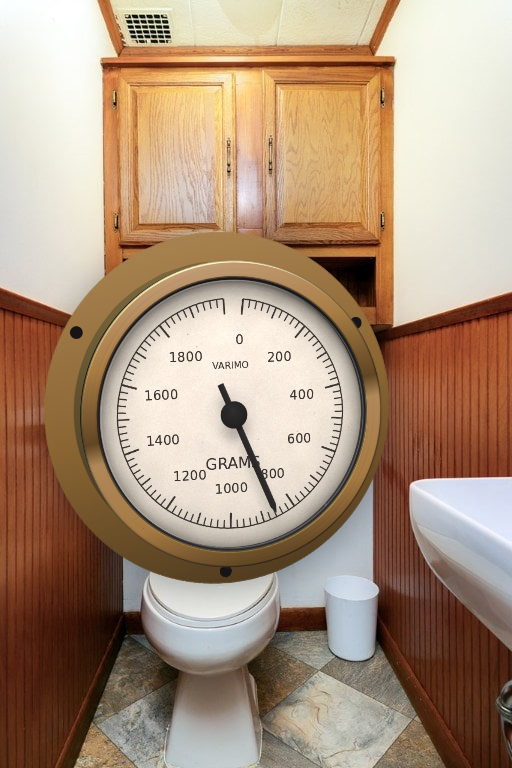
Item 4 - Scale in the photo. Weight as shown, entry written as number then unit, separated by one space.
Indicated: 860 g
